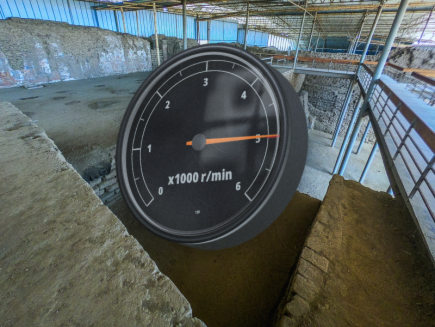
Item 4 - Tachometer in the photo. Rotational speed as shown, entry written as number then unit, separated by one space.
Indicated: 5000 rpm
